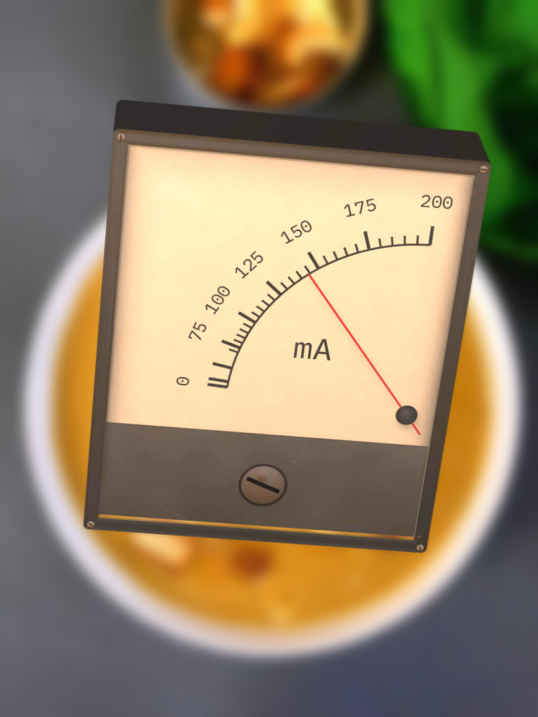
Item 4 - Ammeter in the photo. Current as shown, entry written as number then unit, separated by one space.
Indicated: 145 mA
